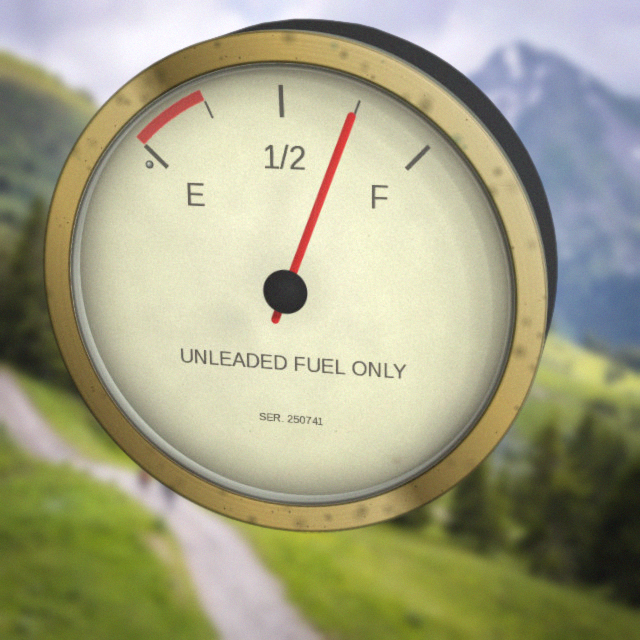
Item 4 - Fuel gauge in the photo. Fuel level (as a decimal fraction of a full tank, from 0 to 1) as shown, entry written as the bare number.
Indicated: 0.75
